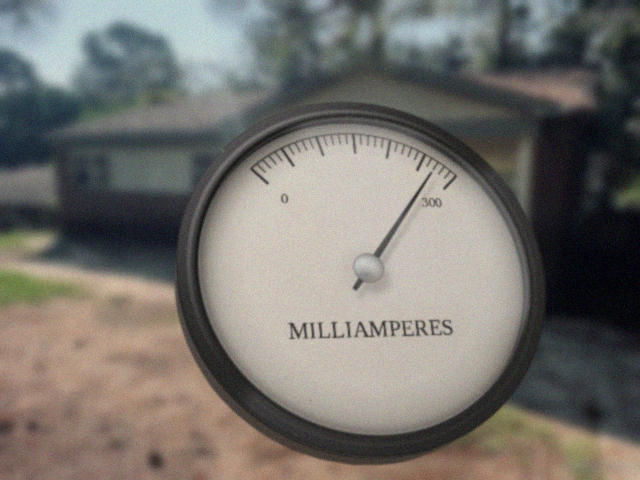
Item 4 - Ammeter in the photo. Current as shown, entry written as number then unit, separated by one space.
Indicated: 270 mA
